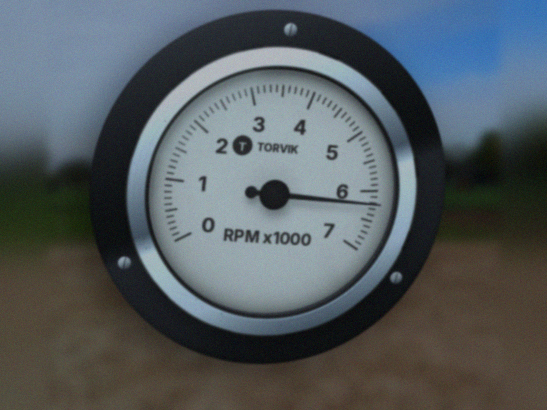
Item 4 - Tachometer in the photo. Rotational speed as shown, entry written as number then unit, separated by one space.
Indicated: 6200 rpm
